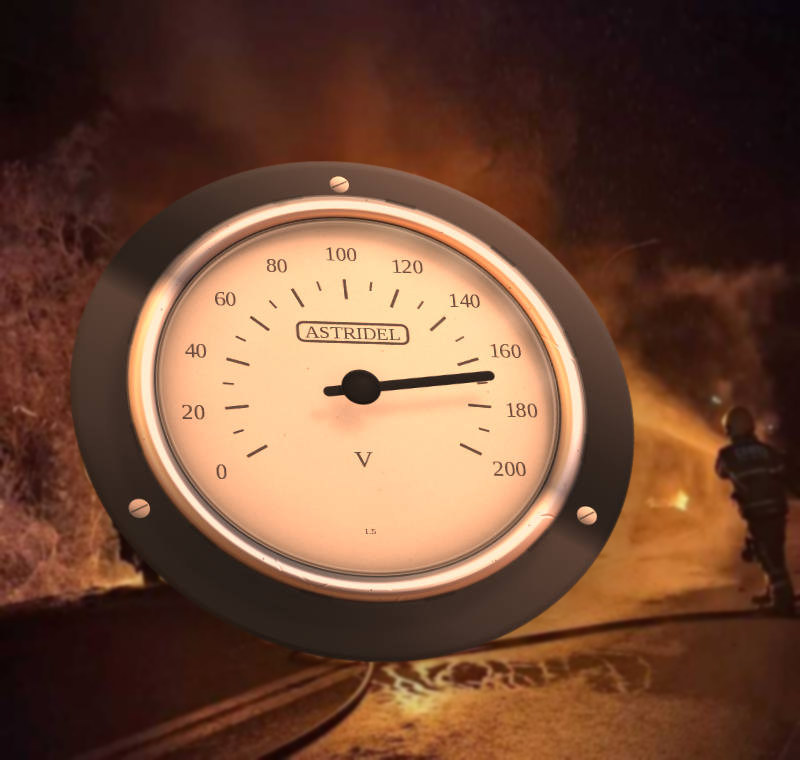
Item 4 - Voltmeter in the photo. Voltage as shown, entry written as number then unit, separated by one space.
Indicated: 170 V
